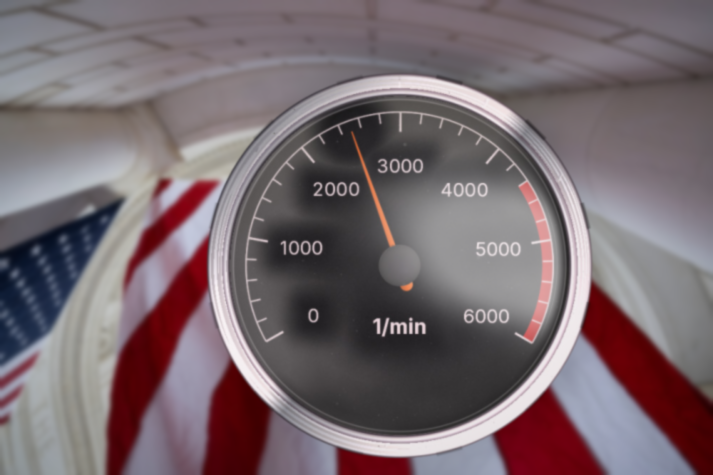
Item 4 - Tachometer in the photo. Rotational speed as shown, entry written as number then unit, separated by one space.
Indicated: 2500 rpm
